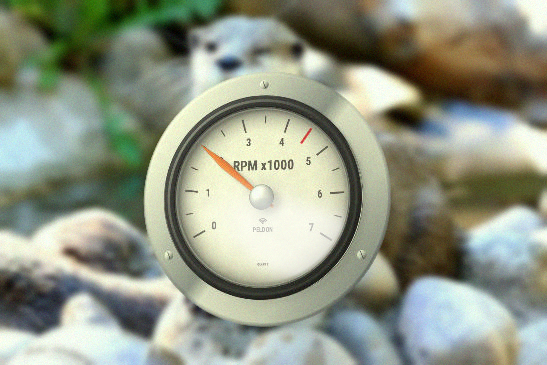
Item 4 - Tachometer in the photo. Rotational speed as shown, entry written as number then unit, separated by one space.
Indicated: 2000 rpm
